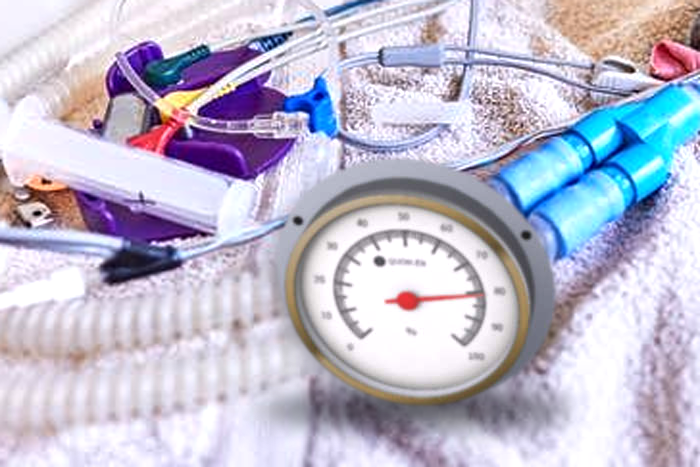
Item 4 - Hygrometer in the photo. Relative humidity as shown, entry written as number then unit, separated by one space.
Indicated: 80 %
